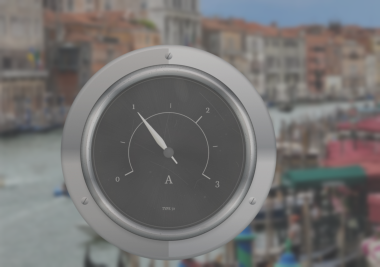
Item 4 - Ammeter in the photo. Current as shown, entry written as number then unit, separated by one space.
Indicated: 1 A
